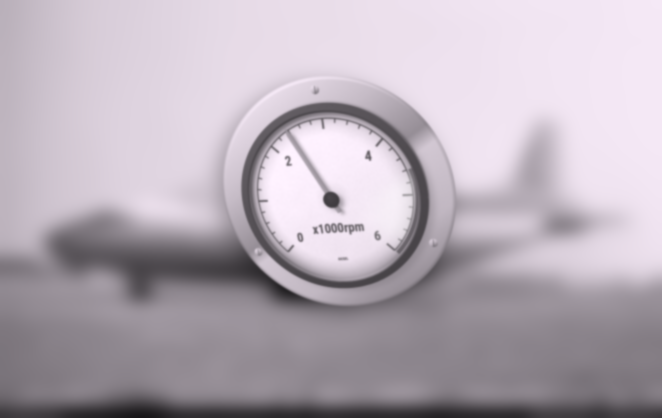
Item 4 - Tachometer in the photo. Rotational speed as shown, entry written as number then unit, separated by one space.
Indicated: 2400 rpm
